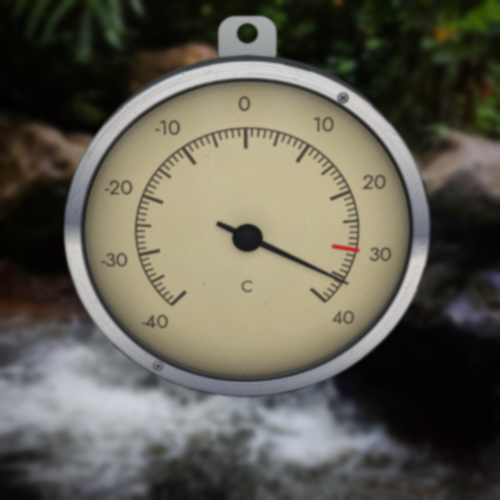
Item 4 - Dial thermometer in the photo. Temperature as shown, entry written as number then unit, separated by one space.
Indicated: 35 °C
